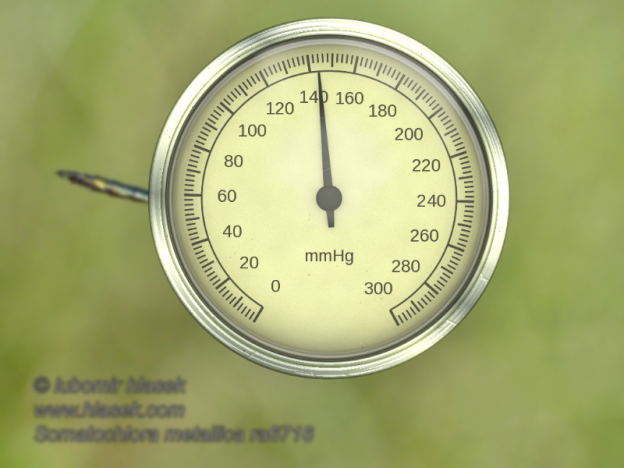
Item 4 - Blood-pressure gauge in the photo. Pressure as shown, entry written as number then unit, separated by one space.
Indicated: 144 mmHg
